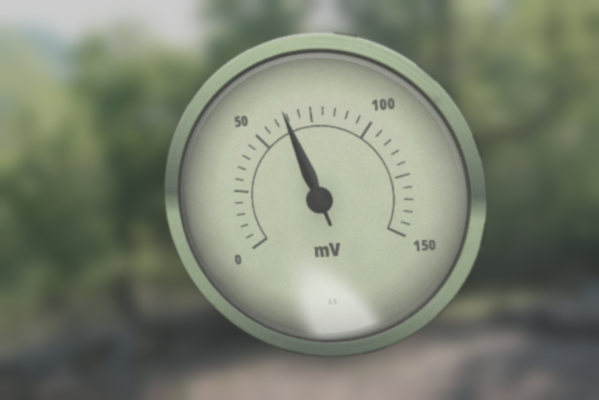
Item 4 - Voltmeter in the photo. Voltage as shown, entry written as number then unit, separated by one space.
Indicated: 65 mV
